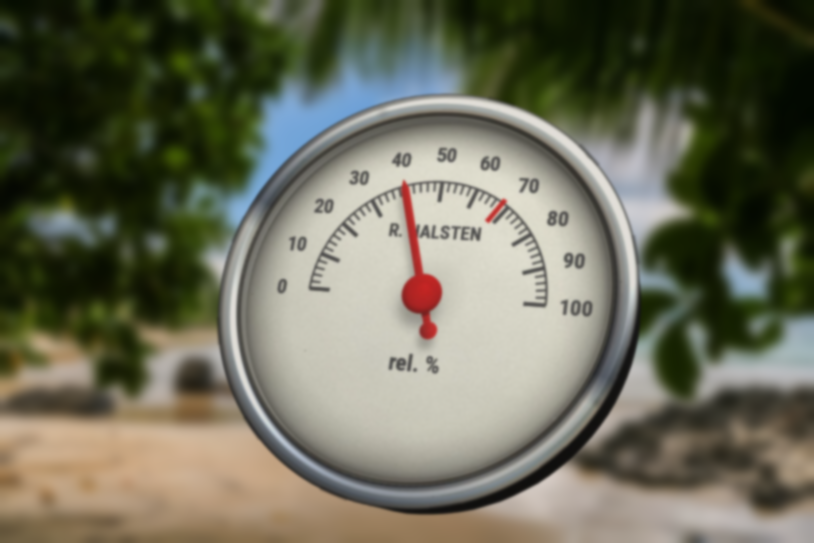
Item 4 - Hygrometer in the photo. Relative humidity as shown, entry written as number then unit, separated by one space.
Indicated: 40 %
